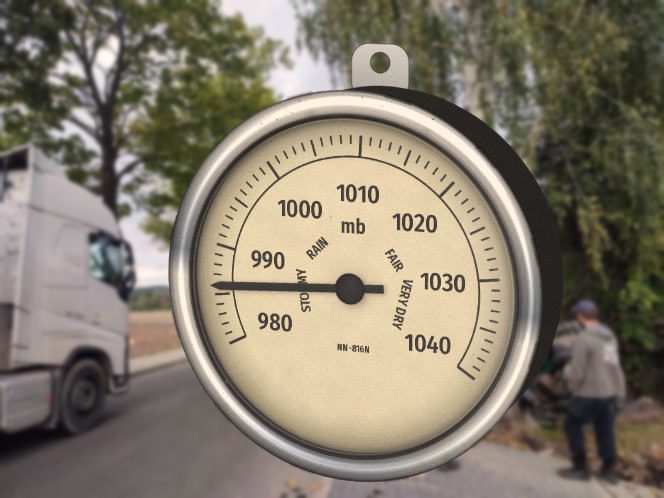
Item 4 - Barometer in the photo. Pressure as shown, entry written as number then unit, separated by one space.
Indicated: 986 mbar
